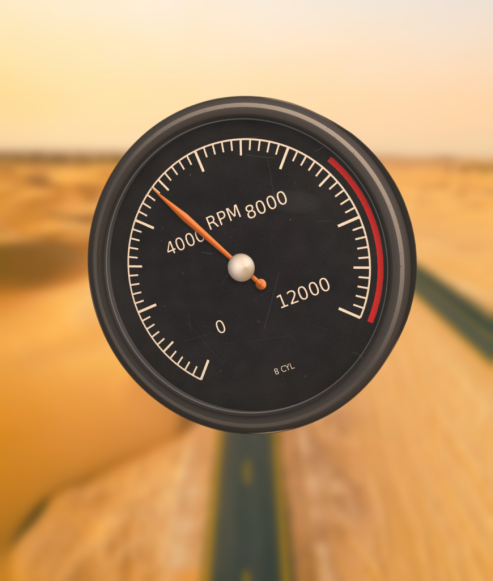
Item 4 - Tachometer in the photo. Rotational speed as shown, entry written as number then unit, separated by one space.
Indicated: 4800 rpm
